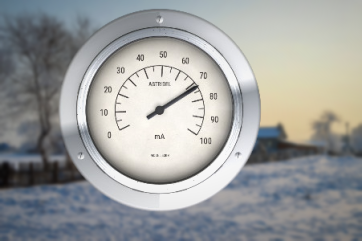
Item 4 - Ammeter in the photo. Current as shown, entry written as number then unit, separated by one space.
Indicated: 72.5 mA
